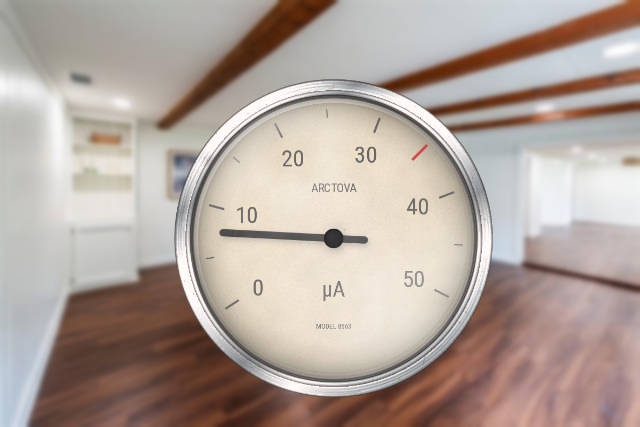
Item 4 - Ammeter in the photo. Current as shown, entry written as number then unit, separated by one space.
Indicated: 7.5 µA
